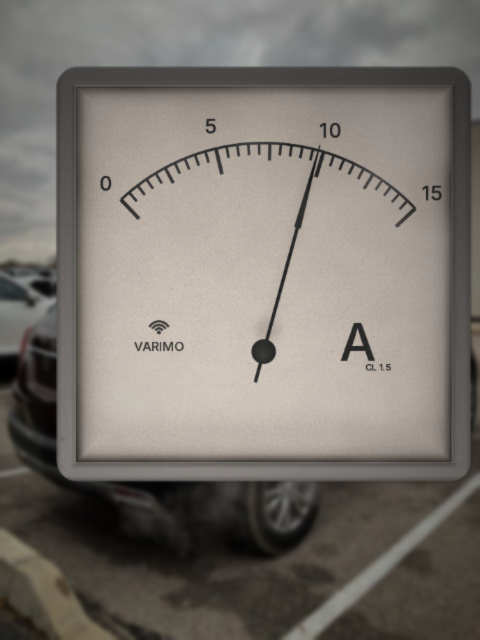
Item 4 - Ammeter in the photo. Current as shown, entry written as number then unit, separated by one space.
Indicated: 9.75 A
